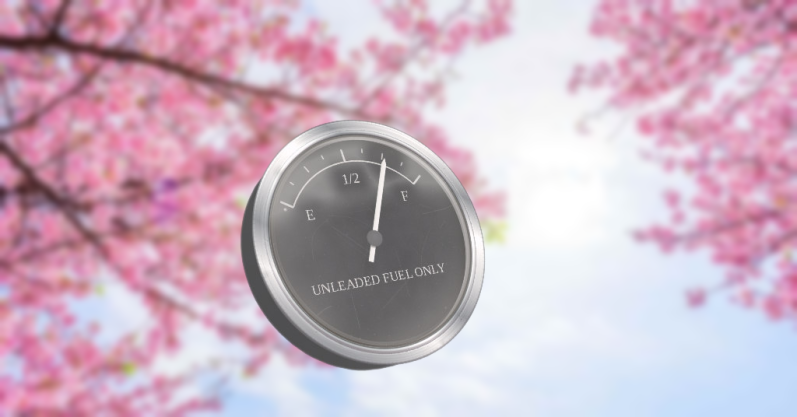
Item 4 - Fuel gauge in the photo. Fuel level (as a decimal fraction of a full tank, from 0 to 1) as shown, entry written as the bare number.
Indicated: 0.75
